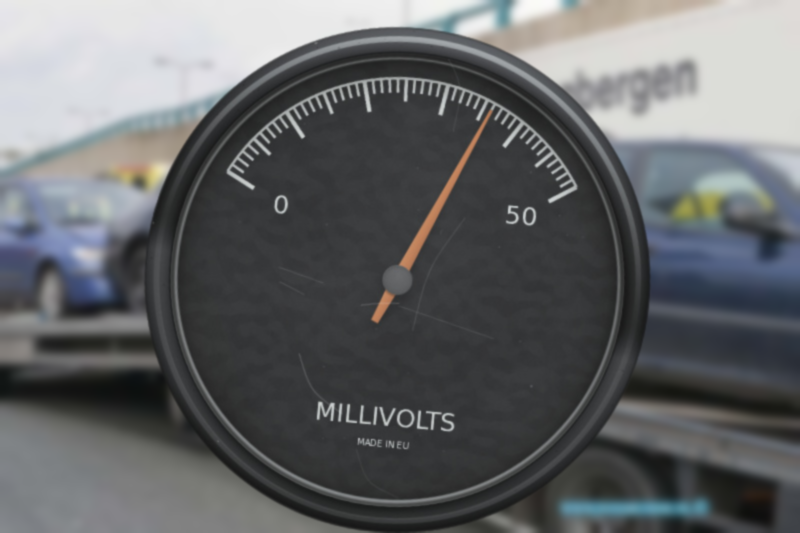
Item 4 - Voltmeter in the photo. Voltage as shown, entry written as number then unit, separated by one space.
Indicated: 36 mV
